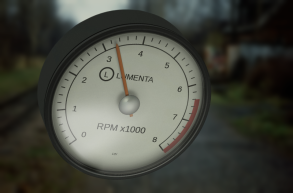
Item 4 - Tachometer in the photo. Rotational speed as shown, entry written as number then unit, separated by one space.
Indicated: 3300 rpm
